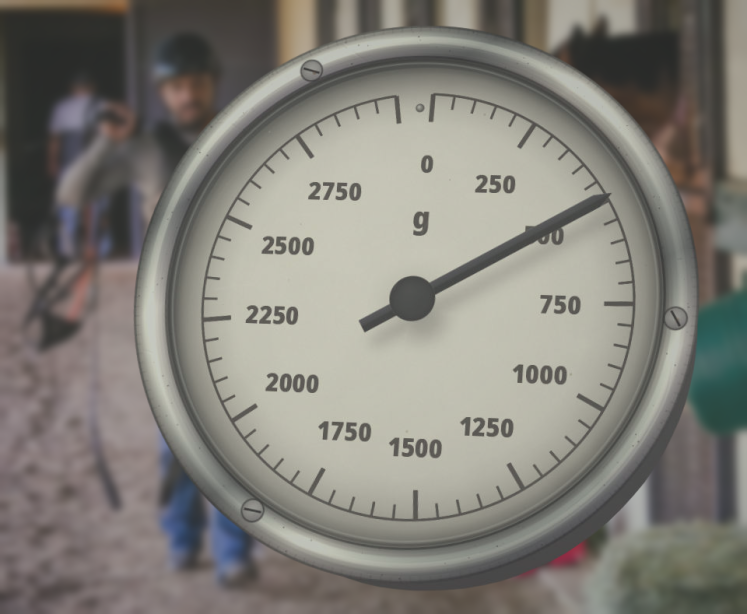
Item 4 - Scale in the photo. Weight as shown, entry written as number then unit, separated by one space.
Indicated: 500 g
